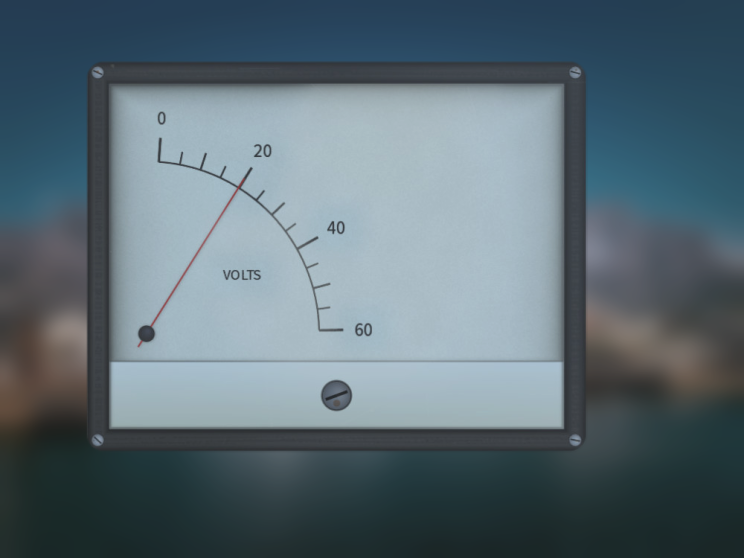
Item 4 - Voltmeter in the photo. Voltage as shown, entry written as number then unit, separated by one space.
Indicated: 20 V
